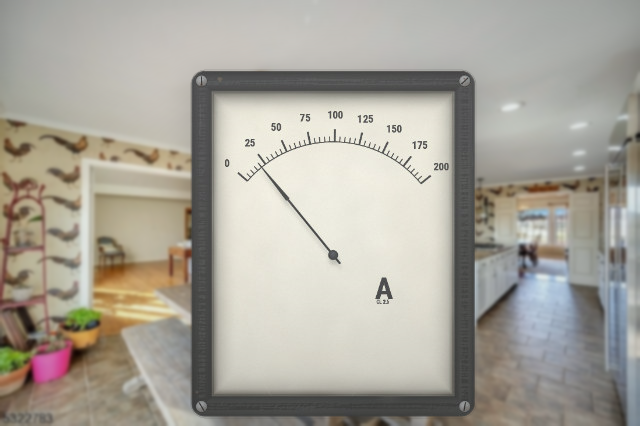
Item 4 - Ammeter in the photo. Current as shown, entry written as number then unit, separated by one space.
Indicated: 20 A
